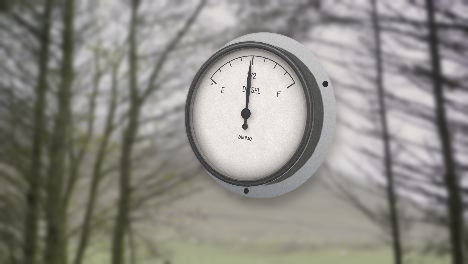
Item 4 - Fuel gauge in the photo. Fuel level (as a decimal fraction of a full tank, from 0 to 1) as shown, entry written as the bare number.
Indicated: 0.5
